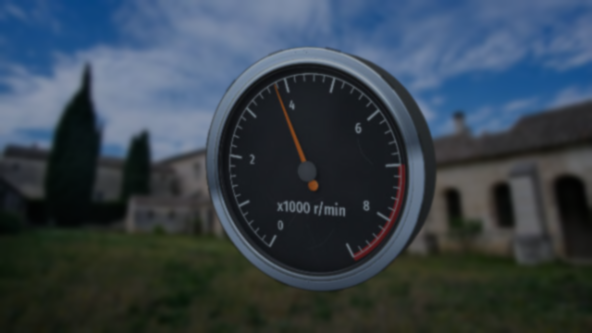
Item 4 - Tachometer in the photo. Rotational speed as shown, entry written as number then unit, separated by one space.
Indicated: 3800 rpm
